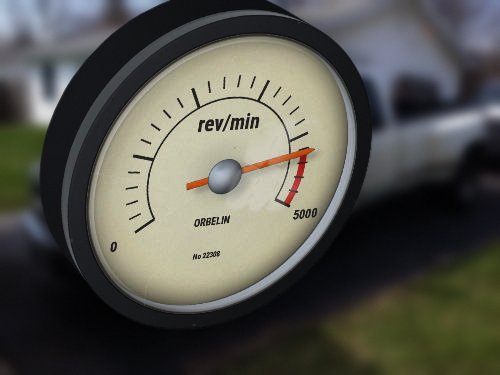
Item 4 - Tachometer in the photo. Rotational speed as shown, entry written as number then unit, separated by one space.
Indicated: 4200 rpm
